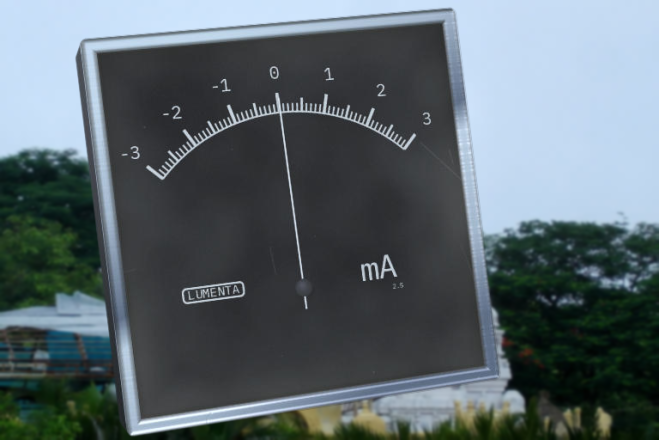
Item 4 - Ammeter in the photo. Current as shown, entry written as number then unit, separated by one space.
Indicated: 0 mA
